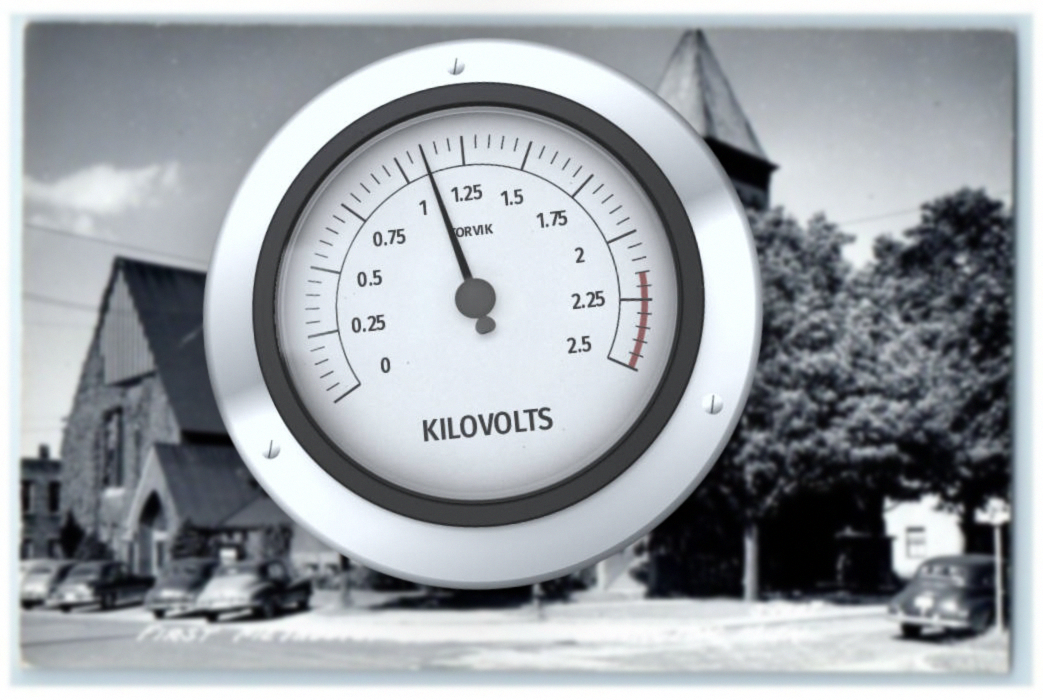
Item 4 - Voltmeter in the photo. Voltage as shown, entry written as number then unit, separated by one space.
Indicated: 1.1 kV
